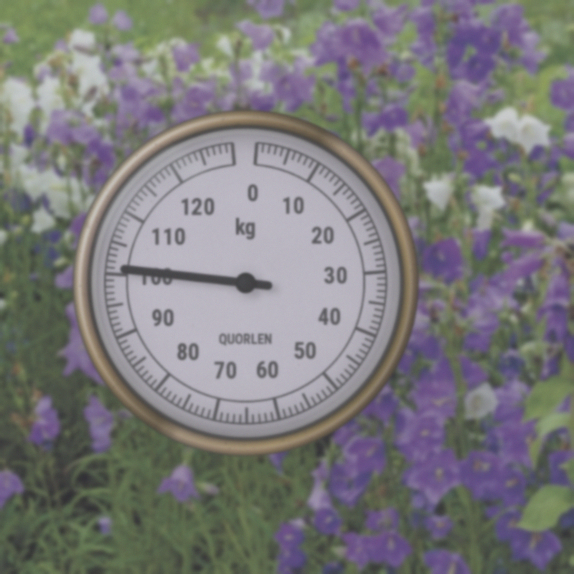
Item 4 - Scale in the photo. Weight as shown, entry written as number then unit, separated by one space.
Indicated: 101 kg
